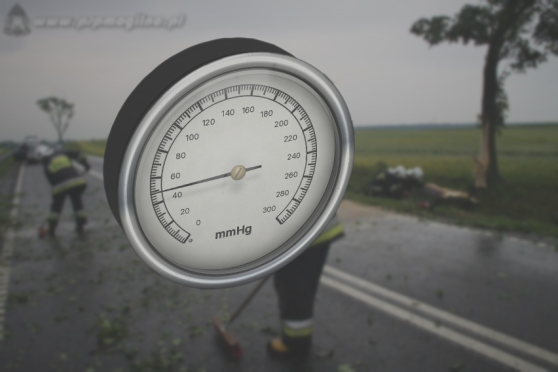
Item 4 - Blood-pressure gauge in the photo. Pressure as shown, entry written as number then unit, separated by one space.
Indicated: 50 mmHg
